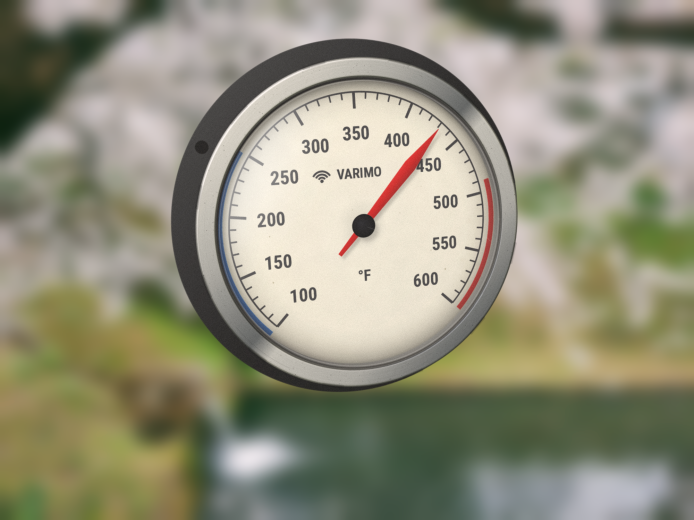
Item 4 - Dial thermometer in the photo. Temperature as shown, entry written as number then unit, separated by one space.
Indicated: 430 °F
